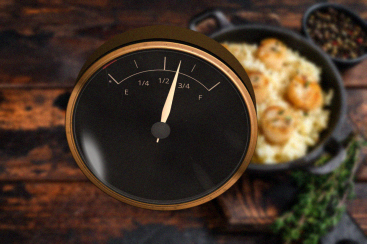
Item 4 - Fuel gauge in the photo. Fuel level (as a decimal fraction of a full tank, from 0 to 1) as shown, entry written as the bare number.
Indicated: 0.625
